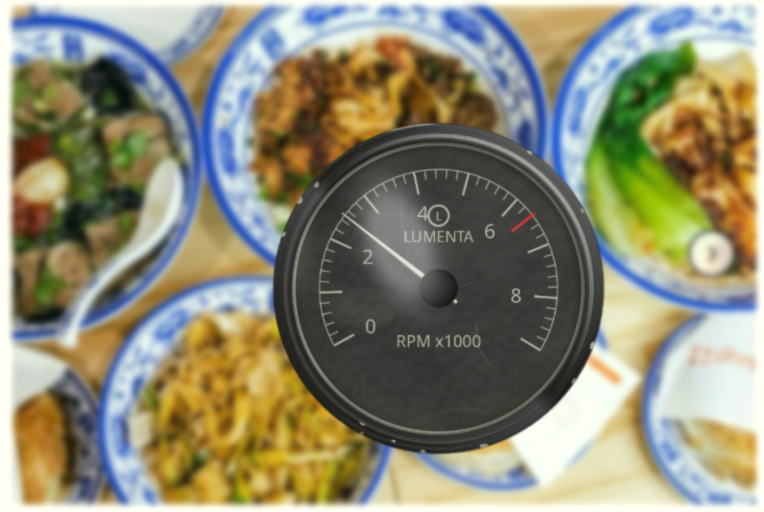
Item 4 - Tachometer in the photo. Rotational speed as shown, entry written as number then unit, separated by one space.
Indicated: 2500 rpm
